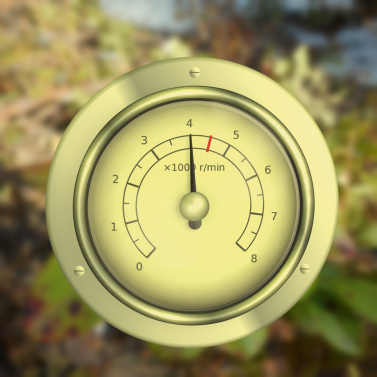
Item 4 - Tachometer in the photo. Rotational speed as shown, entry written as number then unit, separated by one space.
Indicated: 4000 rpm
